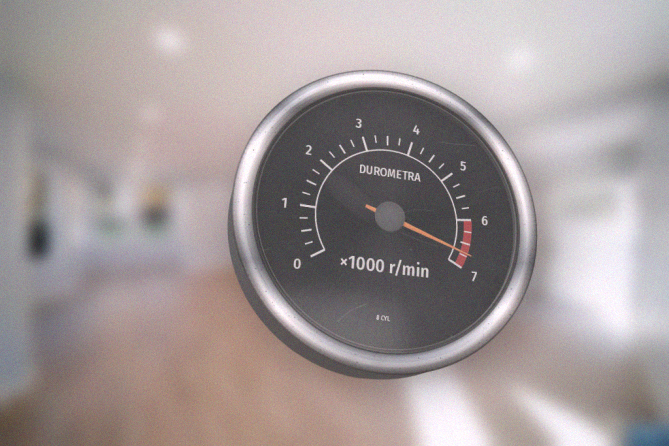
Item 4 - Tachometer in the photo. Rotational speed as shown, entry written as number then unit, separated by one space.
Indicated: 6750 rpm
